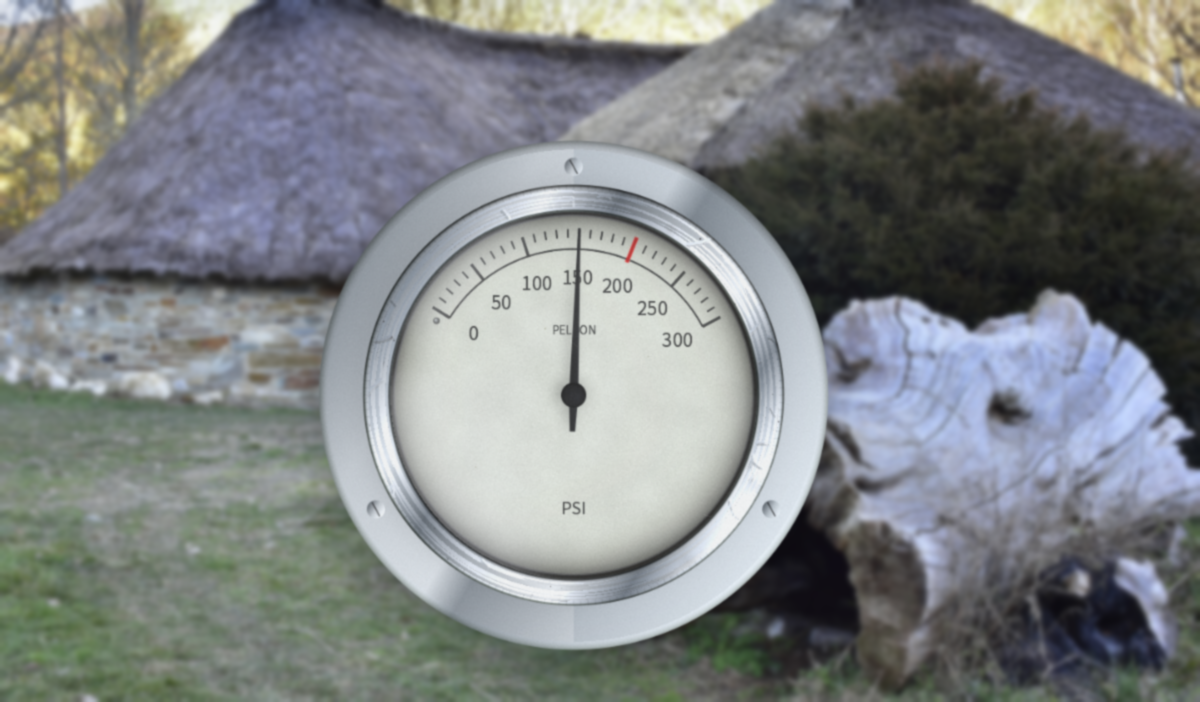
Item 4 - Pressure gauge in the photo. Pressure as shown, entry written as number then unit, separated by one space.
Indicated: 150 psi
